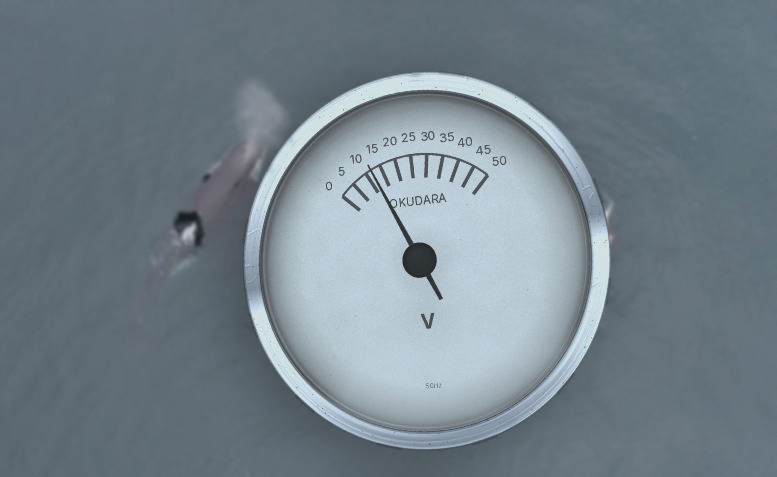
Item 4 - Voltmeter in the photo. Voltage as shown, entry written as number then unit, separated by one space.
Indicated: 12.5 V
